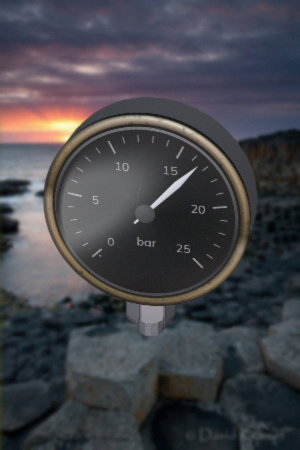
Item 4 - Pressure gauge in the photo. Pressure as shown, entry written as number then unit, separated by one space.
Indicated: 16.5 bar
